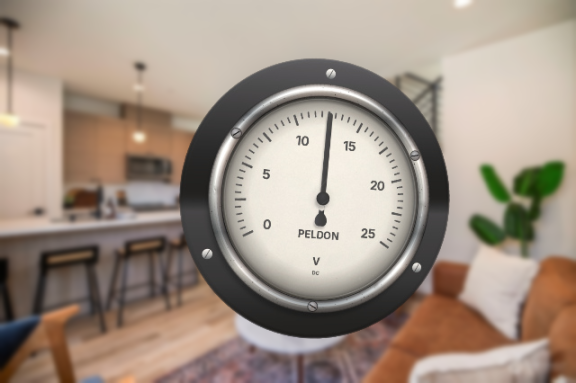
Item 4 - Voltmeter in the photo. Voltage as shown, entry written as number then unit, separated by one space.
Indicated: 12.5 V
